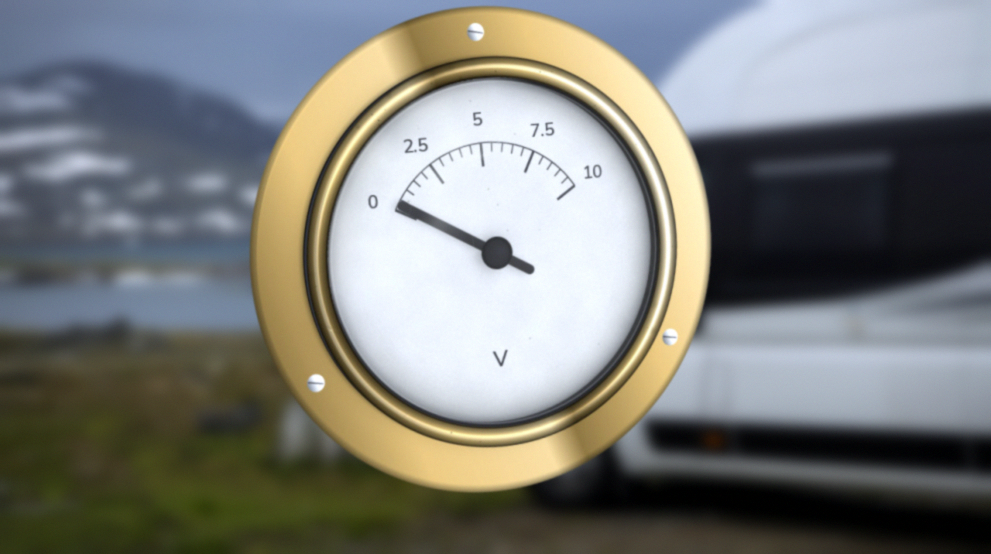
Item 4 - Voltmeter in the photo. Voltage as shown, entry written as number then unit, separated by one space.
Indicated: 0.25 V
